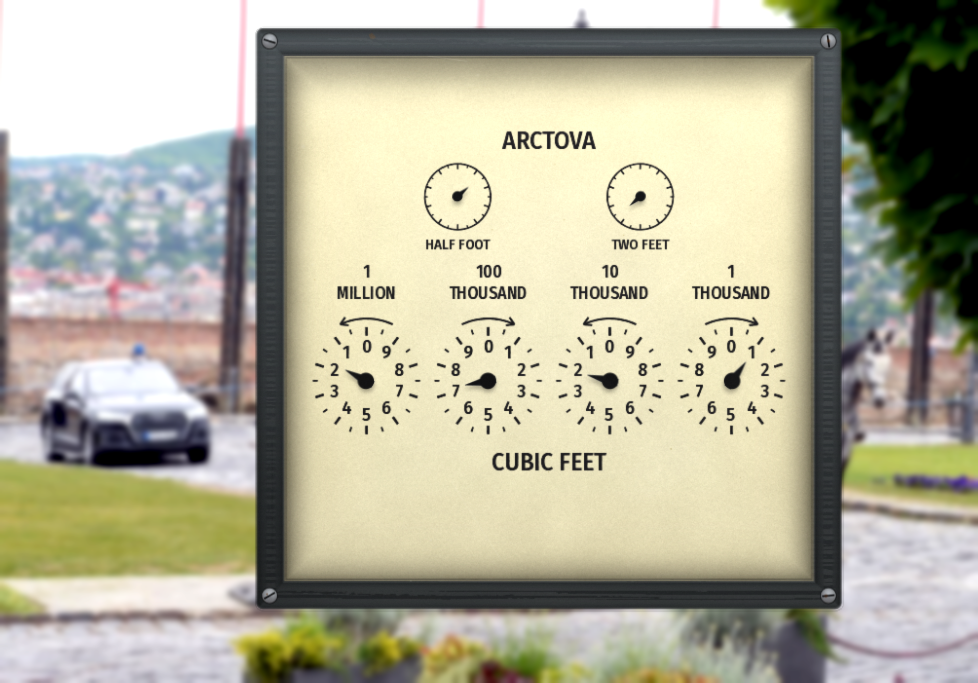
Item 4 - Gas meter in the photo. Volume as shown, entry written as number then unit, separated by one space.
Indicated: 172100 ft³
